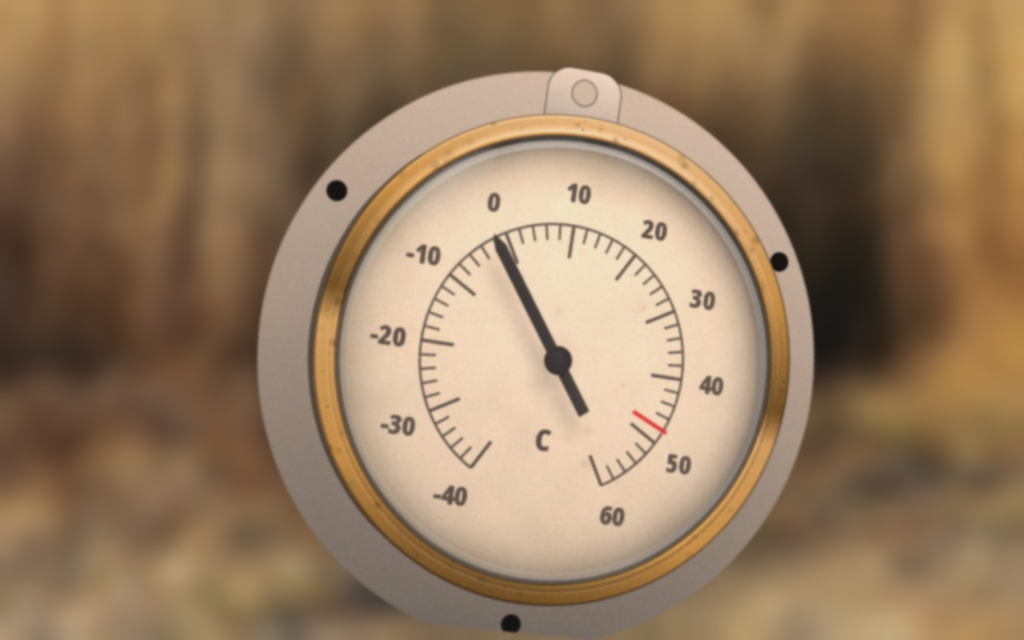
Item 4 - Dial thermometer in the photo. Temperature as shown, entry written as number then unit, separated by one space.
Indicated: -2 °C
